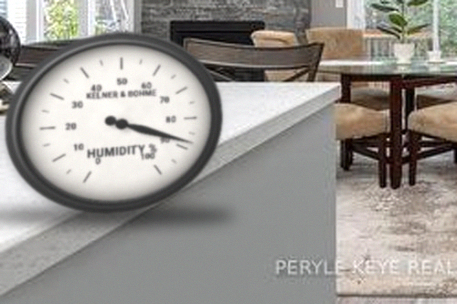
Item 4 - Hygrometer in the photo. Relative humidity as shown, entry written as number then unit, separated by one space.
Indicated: 87.5 %
